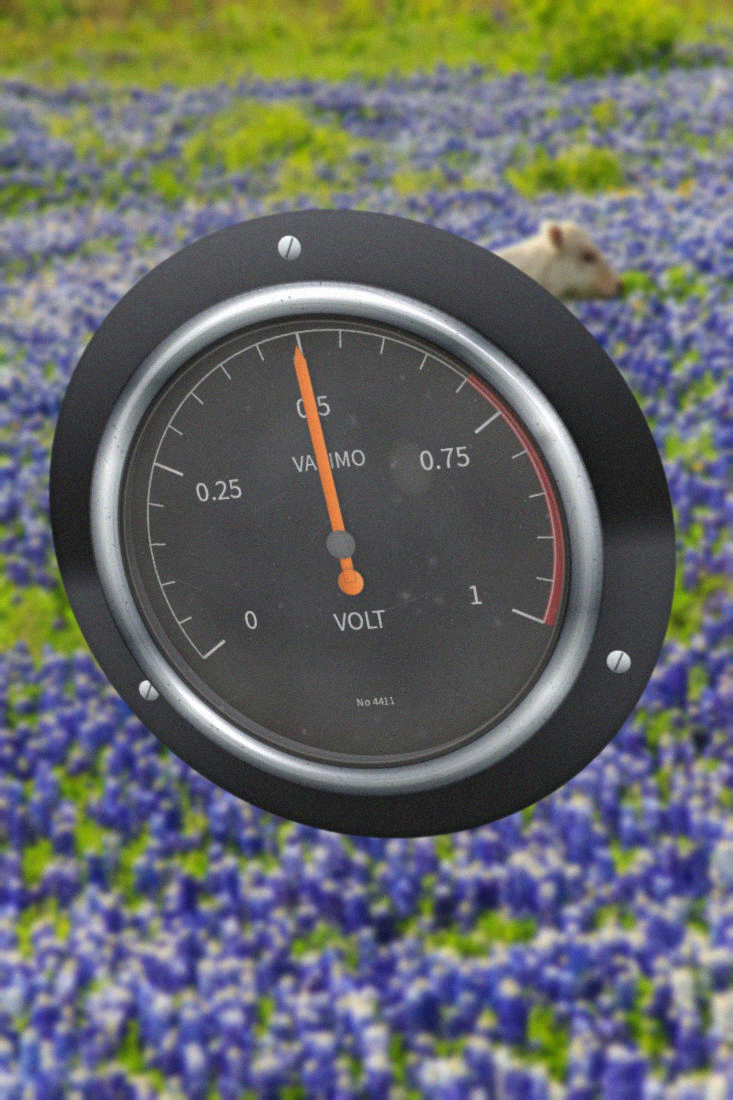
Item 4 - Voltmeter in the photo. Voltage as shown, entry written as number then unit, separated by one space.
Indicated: 0.5 V
